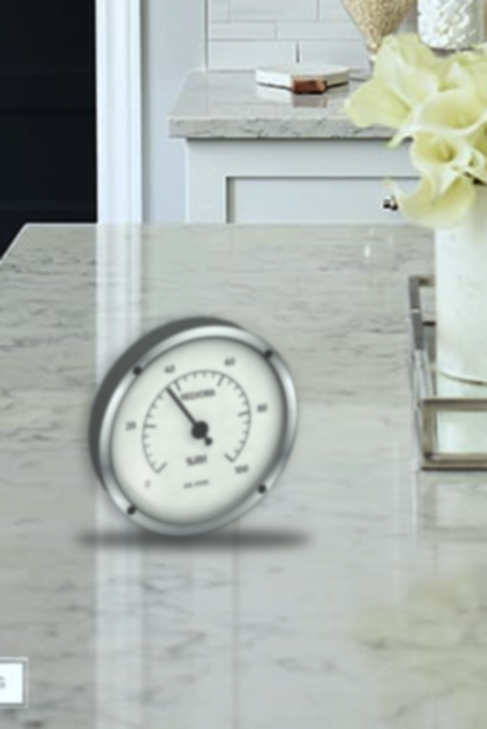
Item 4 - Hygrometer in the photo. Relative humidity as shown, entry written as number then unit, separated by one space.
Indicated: 36 %
